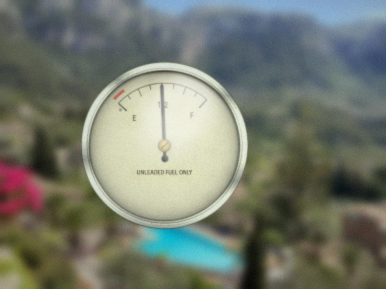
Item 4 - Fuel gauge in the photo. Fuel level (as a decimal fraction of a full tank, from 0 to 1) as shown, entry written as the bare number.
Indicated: 0.5
